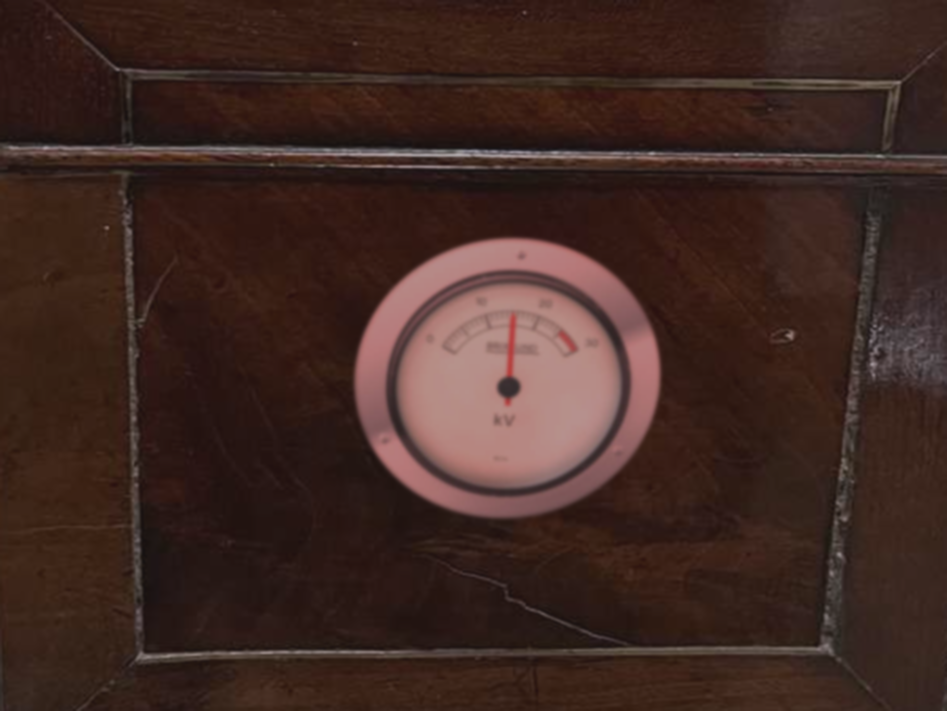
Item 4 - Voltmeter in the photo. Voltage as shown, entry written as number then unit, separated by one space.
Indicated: 15 kV
